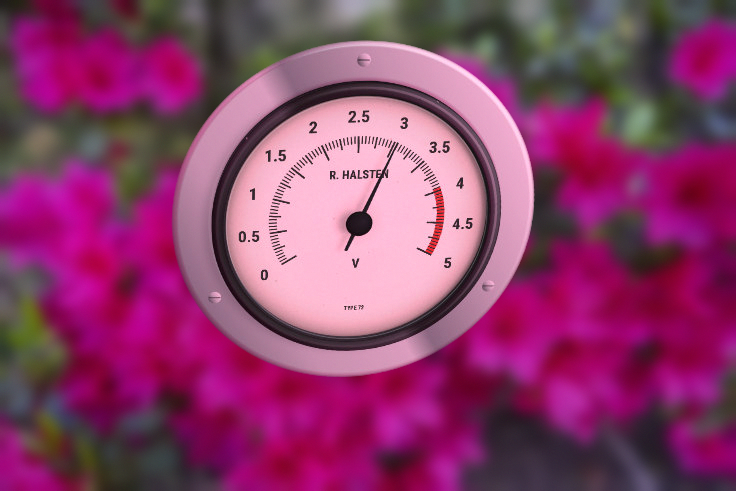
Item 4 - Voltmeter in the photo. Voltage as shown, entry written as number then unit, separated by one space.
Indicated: 3 V
